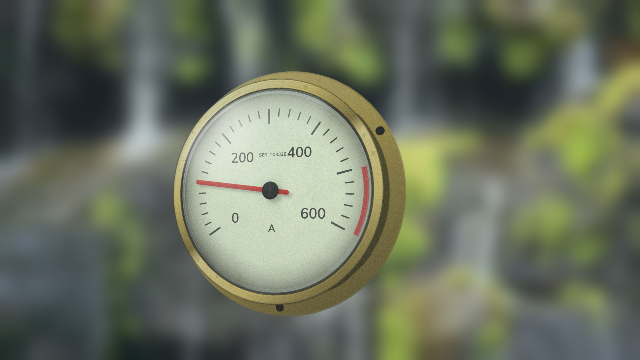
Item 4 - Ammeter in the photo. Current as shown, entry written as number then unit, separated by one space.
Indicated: 100 A
